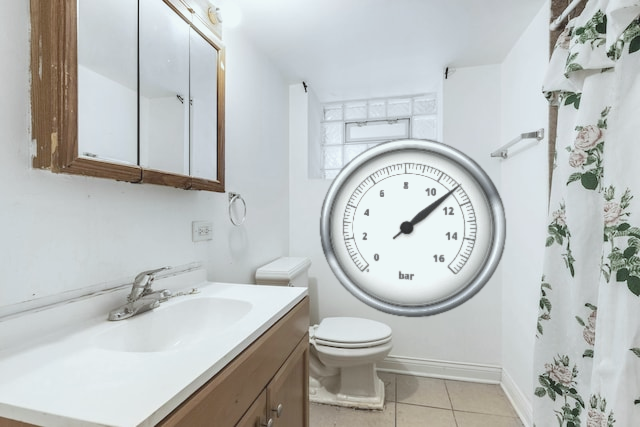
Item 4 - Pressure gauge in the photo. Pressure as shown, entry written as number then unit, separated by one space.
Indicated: 11 bar
